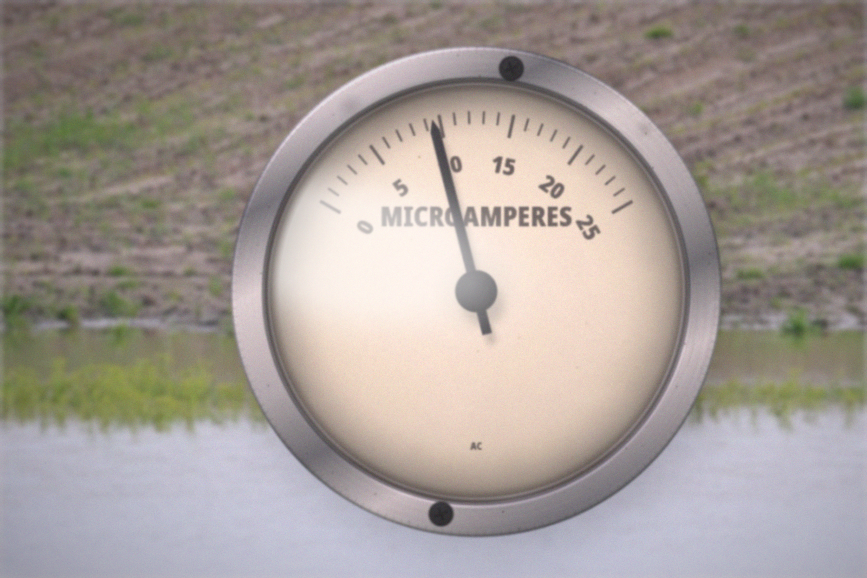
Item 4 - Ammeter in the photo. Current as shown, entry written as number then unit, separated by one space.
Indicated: 9.5 µA
